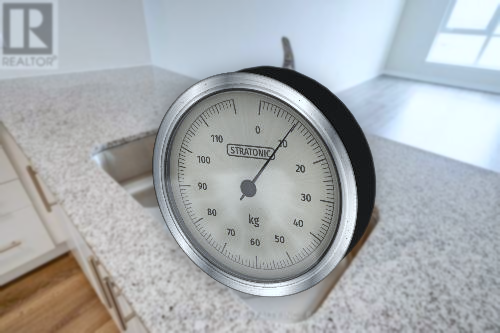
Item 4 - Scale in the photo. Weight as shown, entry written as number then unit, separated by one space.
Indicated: 10 kg
